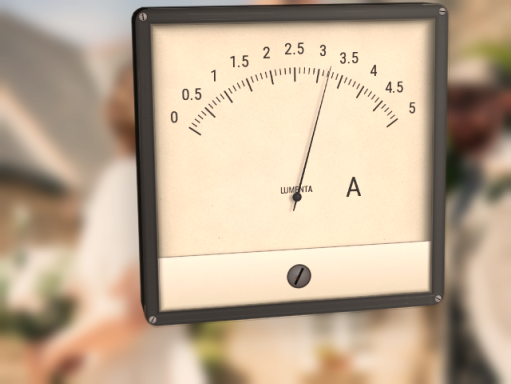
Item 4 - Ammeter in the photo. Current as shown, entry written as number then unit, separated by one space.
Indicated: 3.2 A
